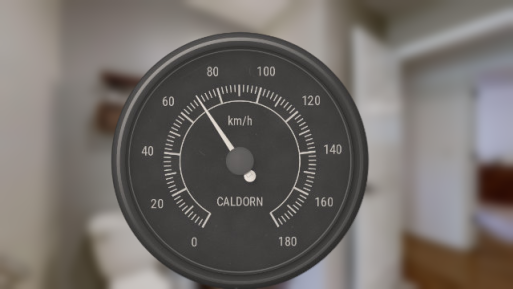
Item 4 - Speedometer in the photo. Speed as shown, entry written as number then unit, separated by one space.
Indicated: 70 km/h
